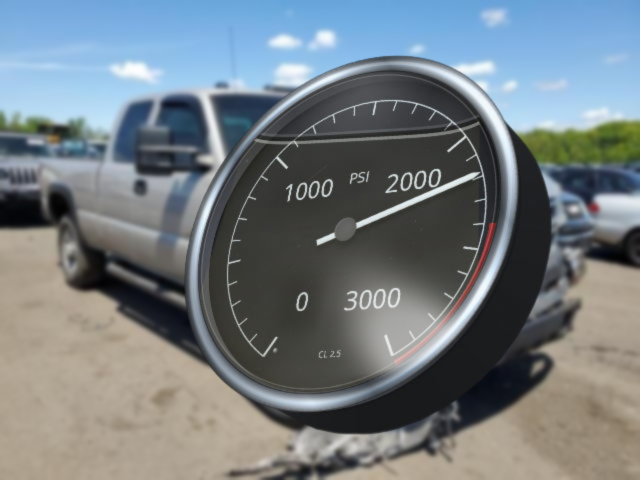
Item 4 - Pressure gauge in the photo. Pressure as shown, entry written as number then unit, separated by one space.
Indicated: 2200 psi
